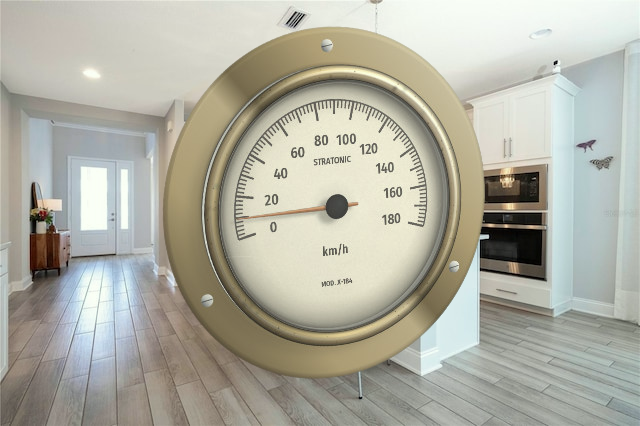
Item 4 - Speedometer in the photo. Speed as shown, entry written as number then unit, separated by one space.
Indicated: 10 km/h
